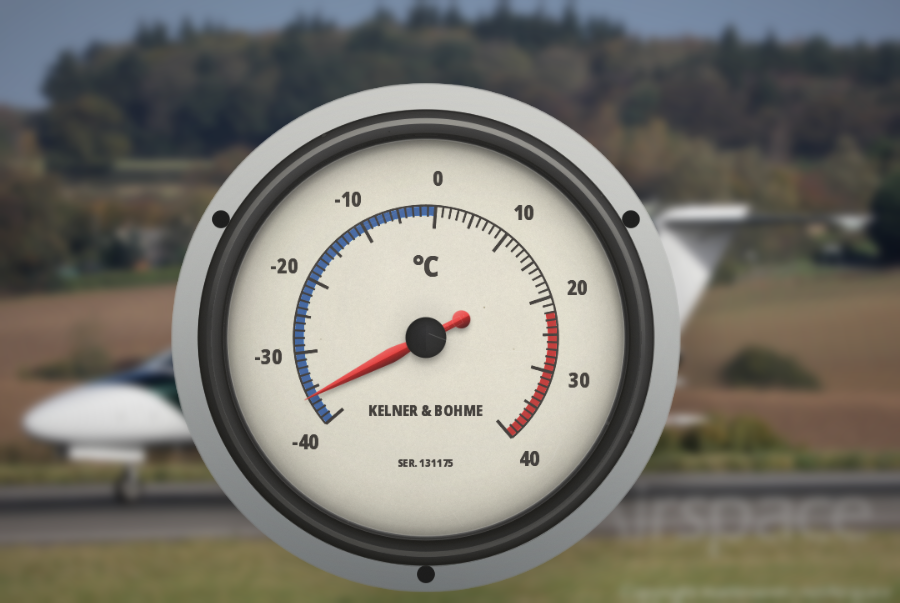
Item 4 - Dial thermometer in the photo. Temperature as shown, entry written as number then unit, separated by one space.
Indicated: -36 °C
